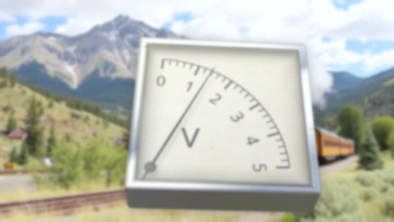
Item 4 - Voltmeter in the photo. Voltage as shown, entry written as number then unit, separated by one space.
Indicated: 1.4 V
